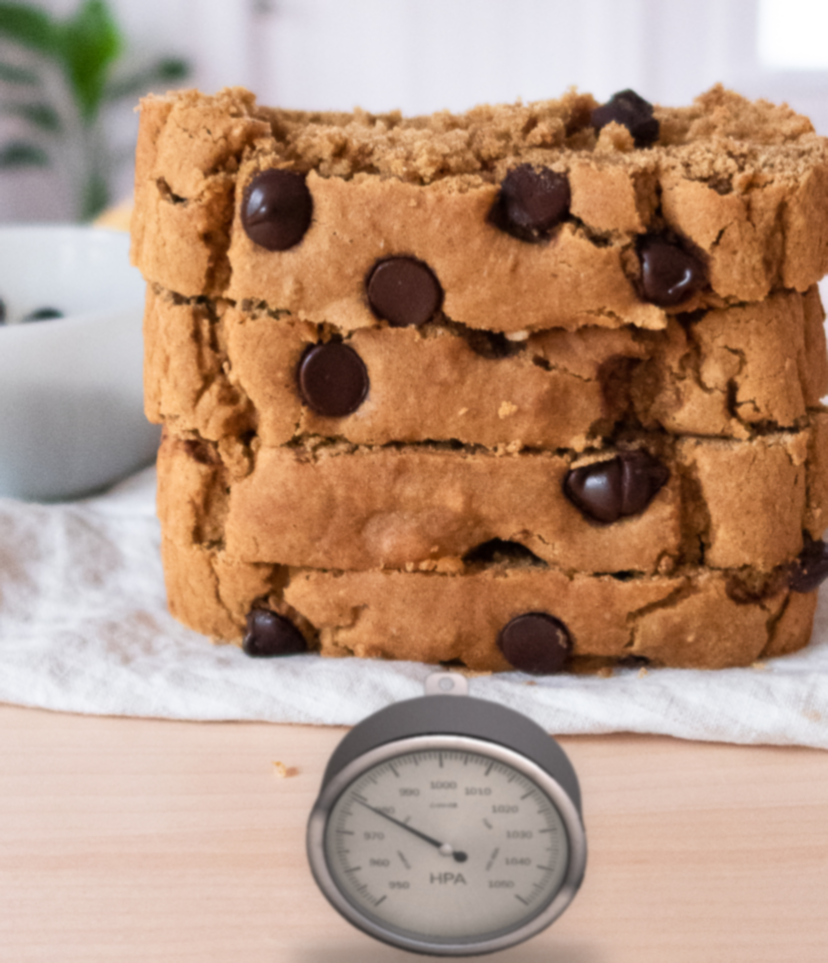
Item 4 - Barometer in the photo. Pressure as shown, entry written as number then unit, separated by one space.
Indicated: 980 hPa
